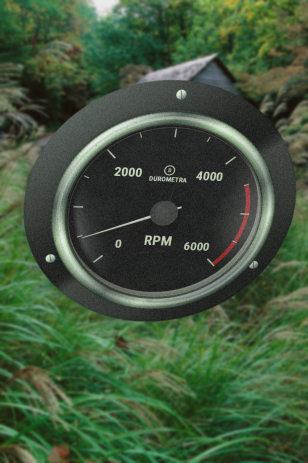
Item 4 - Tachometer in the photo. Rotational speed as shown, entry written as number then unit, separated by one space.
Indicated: 500 rpm
